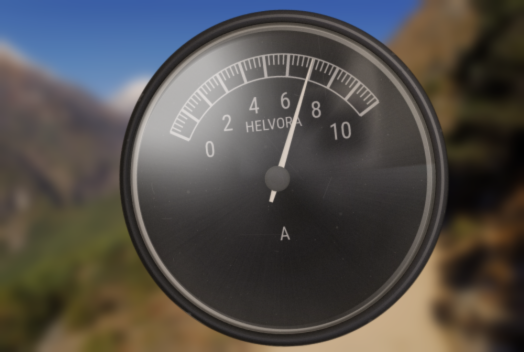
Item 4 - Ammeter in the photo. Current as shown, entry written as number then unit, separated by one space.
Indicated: 7 A
